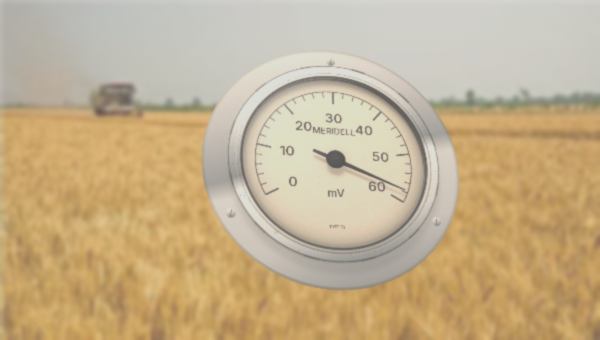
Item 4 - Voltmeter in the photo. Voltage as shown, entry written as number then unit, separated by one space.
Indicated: 58 mV
